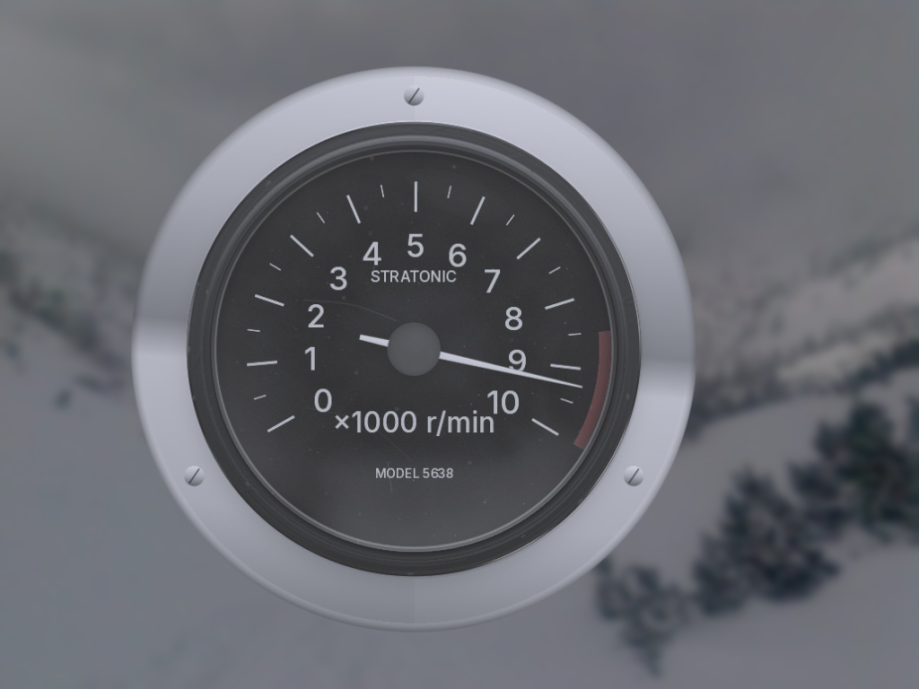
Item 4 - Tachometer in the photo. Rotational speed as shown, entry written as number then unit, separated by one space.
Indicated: 9250 rpm
